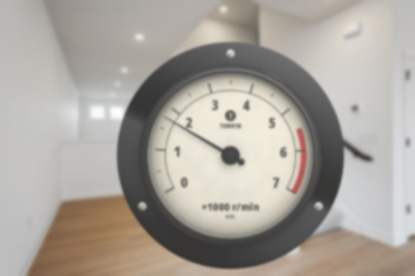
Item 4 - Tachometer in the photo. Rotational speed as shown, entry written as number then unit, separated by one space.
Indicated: 1750 rpm
